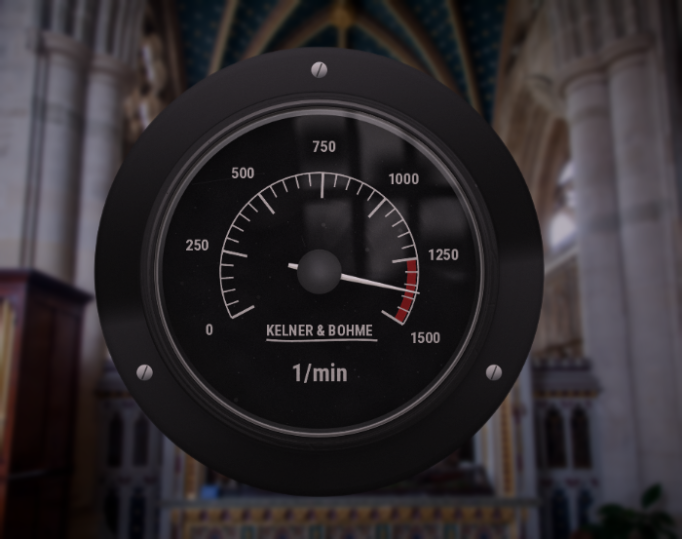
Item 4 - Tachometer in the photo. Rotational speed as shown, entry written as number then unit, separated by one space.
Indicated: 1375 rpm
